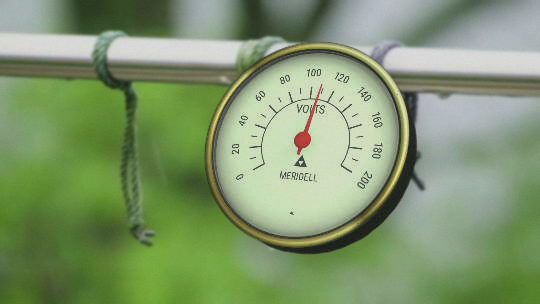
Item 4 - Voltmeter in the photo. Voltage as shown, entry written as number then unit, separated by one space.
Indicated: 110 V
